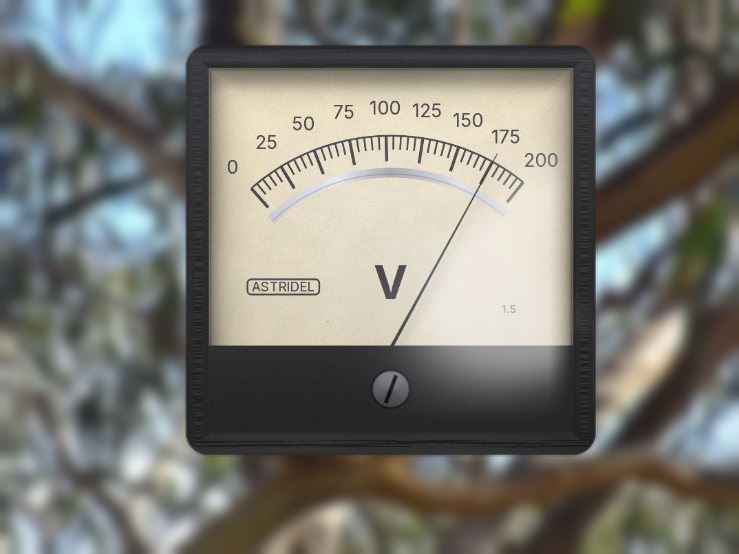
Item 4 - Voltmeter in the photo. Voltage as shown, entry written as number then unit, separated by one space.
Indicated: 175 V
